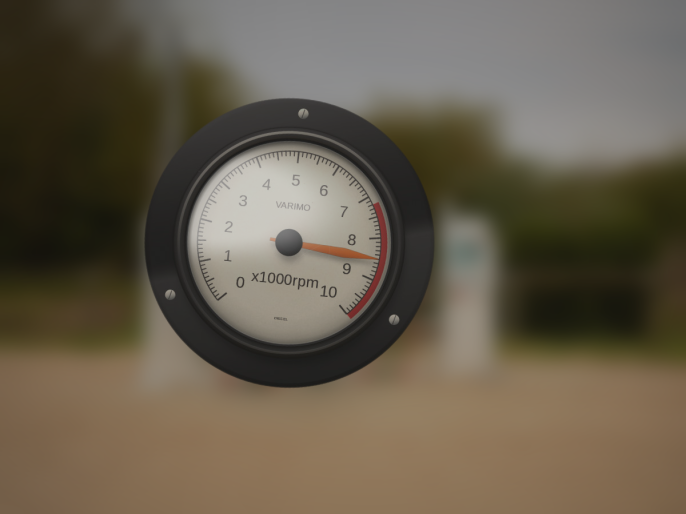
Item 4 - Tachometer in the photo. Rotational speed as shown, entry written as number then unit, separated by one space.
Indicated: 8500 rpm
